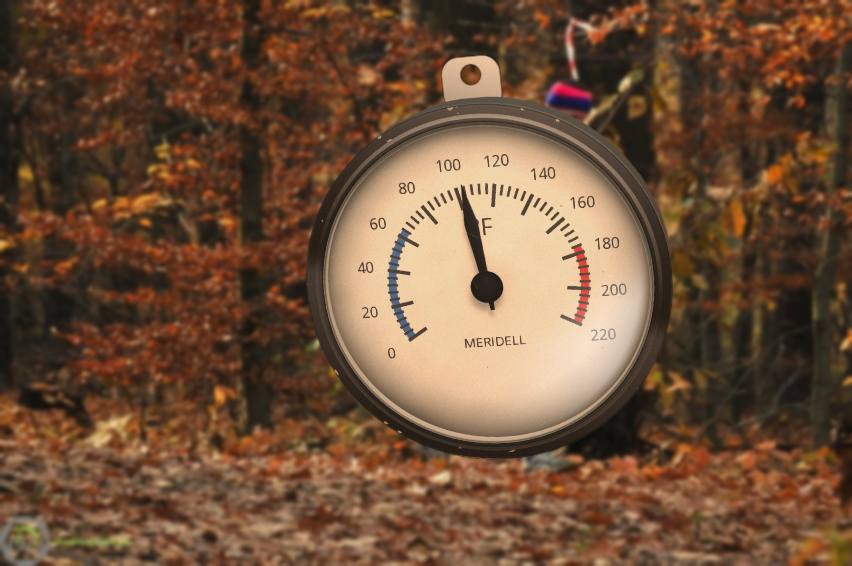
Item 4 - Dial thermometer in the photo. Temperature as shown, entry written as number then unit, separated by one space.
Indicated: 104 °F
